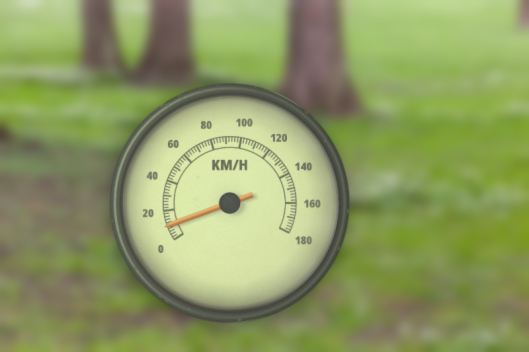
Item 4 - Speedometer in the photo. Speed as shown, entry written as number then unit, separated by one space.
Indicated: 10 km/h
